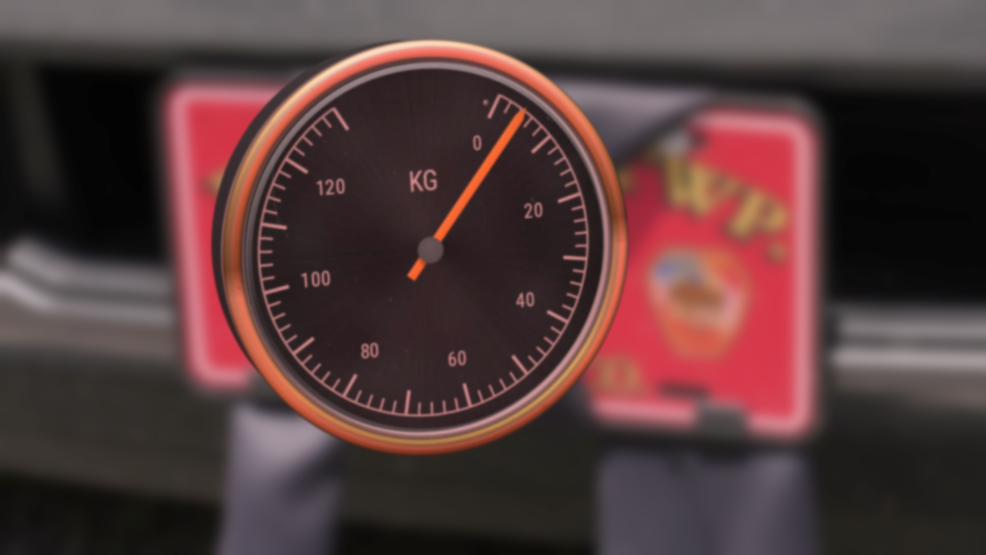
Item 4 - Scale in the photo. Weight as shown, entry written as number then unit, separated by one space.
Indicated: 4 kg
